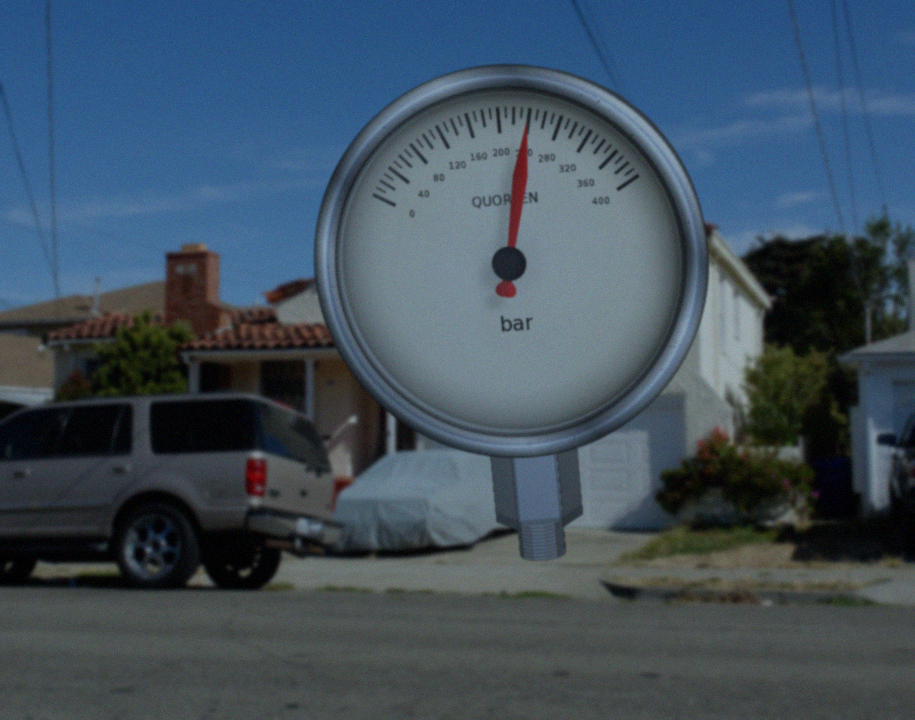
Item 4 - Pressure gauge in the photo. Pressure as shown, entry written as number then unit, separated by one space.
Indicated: 240 bar
